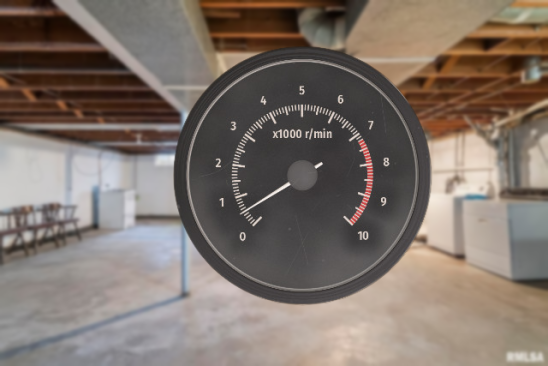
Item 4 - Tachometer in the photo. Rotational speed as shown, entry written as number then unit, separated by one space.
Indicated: 500 rpm
